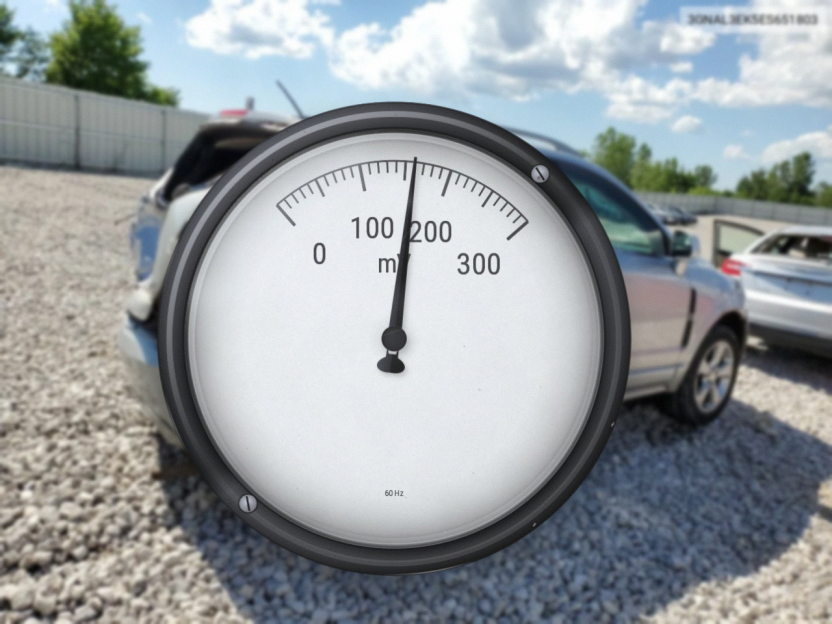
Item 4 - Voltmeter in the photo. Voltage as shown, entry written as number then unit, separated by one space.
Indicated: 160 mV
